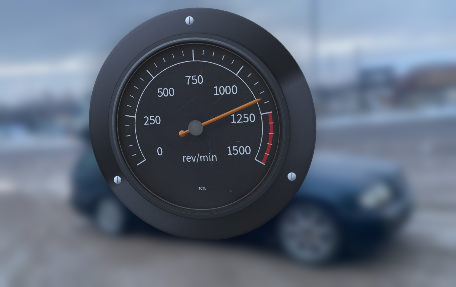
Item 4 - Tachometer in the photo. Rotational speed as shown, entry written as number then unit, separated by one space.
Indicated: 1175 rpm
